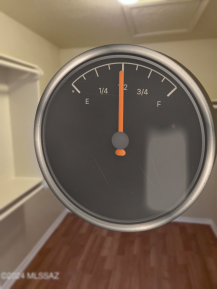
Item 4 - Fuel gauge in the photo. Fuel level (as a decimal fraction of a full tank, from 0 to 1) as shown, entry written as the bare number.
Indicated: 0.5
